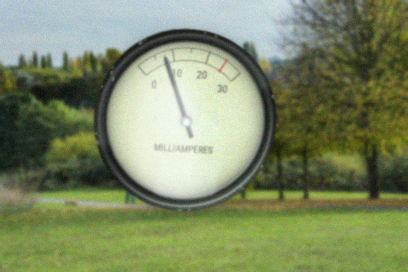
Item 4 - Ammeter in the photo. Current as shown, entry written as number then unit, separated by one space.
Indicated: 7.5 mA
